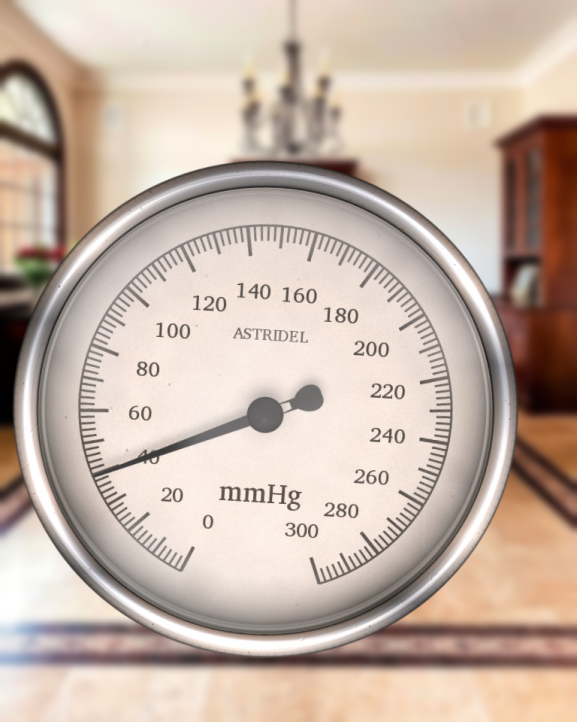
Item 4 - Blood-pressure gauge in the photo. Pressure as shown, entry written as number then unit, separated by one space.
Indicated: 40 mmHg
